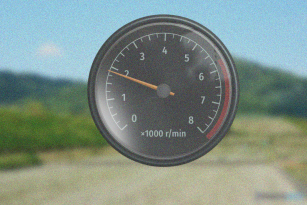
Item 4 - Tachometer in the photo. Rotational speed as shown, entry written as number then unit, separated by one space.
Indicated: 1875 rpm
